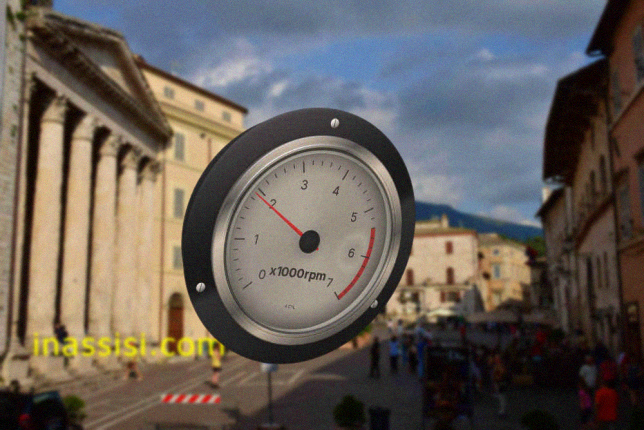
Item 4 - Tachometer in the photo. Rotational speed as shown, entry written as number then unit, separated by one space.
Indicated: 1900 rpm
